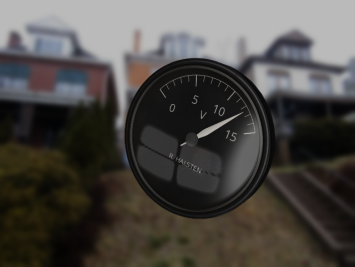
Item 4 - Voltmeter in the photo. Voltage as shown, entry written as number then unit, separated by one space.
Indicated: 12.5 V
